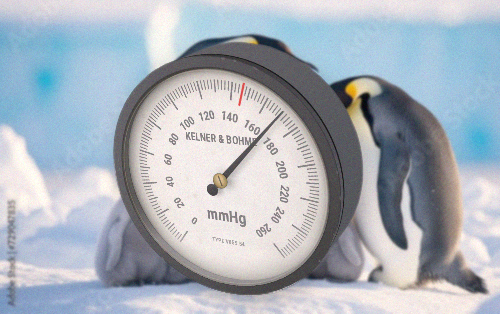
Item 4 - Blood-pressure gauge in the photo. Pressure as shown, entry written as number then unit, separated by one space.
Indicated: 170 mmHg
